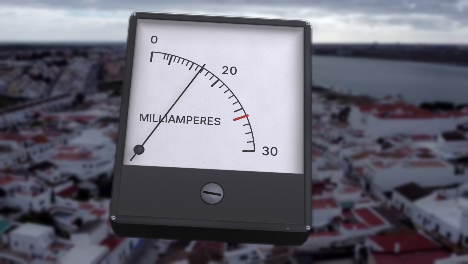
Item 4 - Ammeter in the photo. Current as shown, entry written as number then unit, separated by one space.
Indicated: 17 mA
